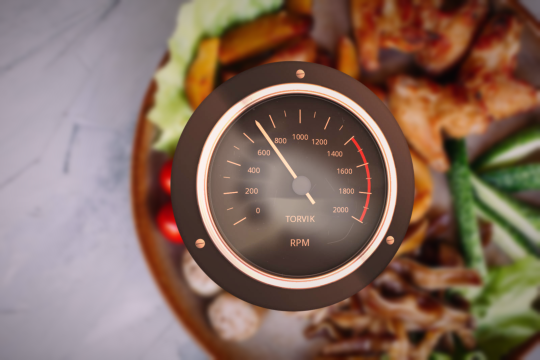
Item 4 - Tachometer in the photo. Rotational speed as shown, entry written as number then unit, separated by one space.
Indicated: 700 rpm
